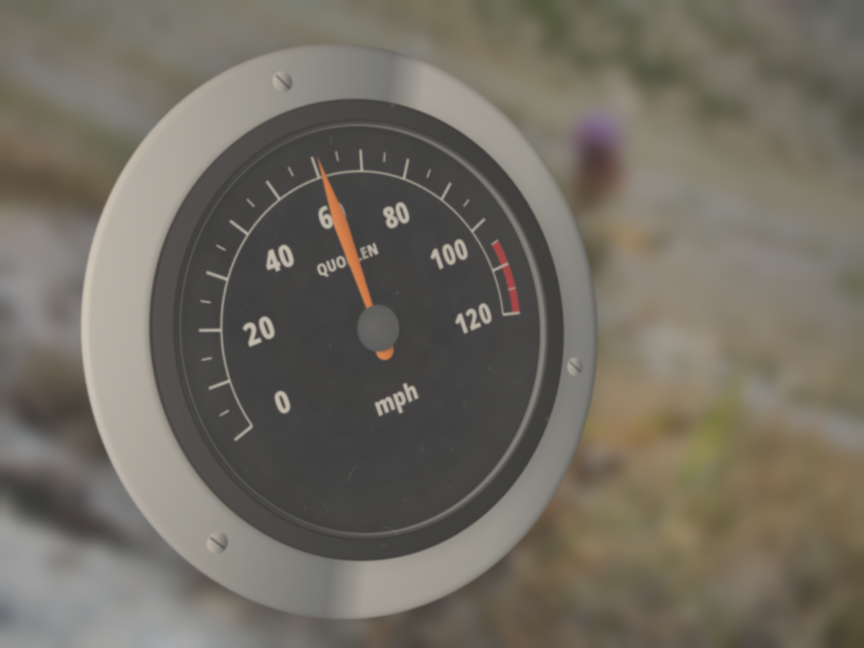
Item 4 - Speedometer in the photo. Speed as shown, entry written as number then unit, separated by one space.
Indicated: 60 mph
